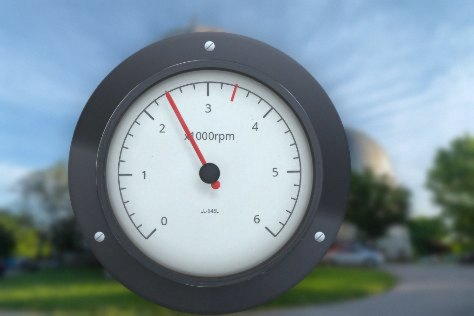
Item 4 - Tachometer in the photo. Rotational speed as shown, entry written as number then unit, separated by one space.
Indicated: 2400 rpm
